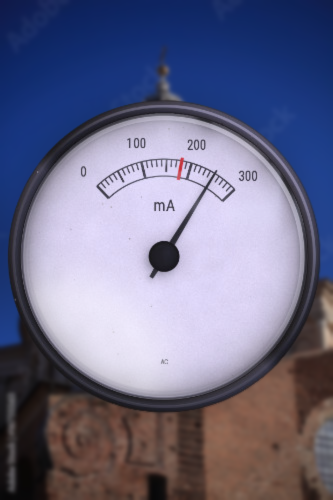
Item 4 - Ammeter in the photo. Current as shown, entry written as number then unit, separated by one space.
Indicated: 250 mA
